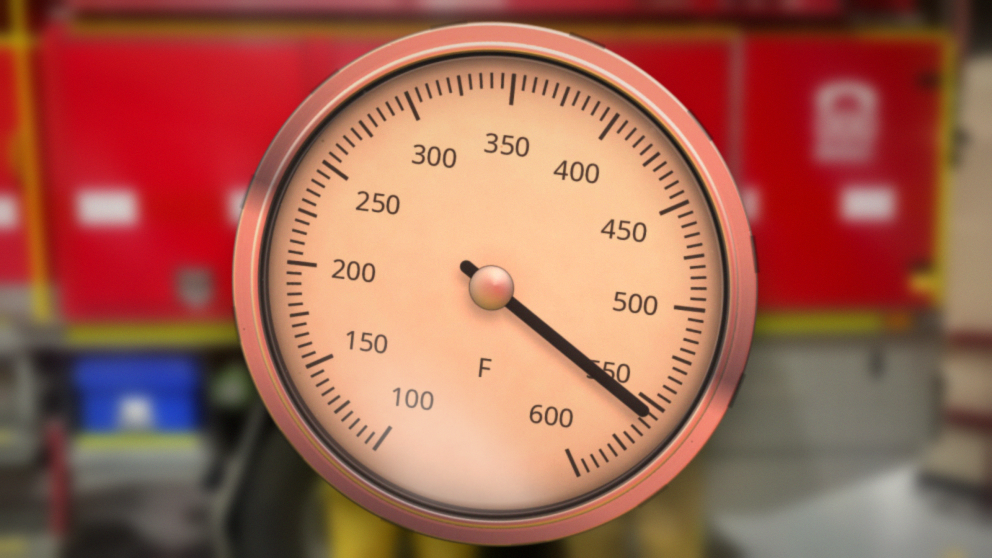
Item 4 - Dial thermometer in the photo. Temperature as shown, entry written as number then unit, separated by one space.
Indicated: 555 °F
